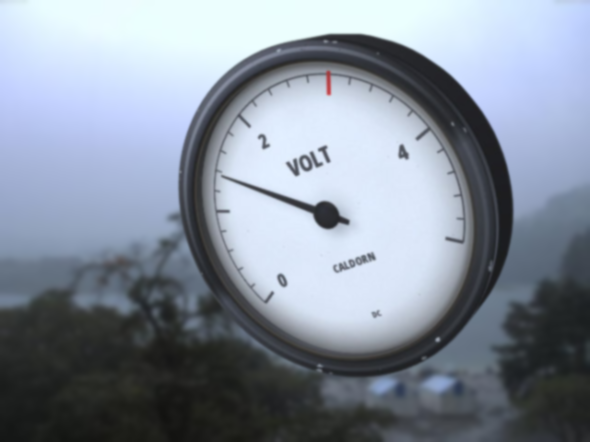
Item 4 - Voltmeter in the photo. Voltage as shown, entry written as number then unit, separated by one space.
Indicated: 1.4 V
